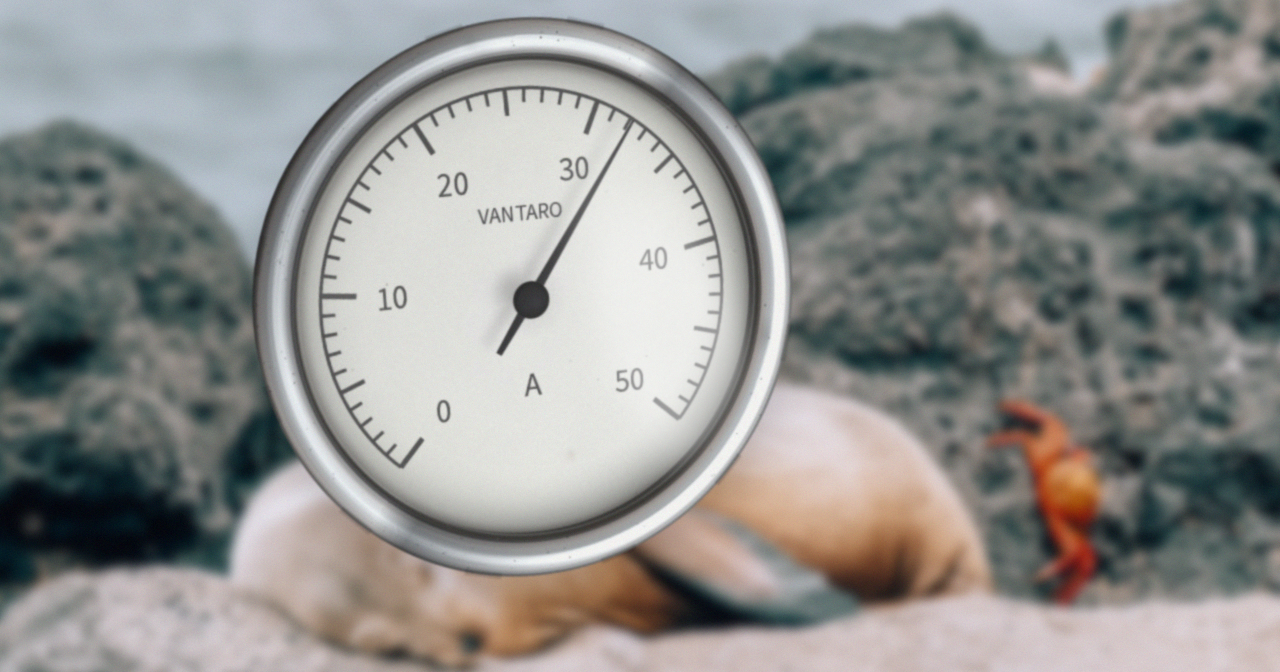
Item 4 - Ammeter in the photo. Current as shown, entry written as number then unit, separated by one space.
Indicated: 32 A
